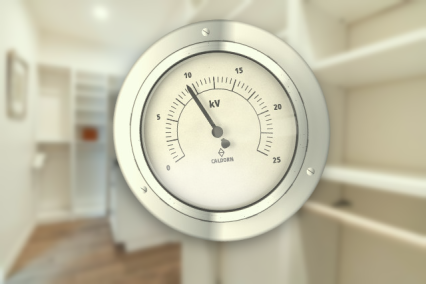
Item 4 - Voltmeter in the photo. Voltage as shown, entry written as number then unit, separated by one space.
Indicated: 9.5 kV
